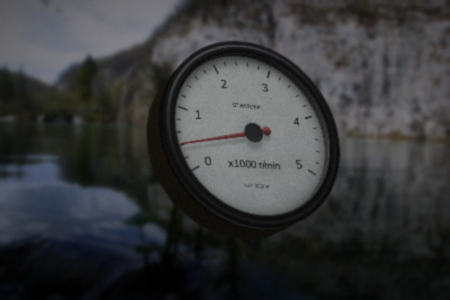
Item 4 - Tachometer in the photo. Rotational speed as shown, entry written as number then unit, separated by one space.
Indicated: 400 rpm
